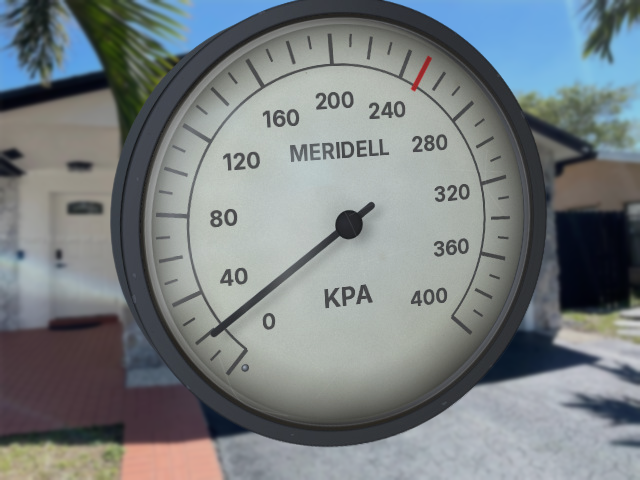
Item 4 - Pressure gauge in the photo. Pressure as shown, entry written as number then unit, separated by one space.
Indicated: 20 kPa
